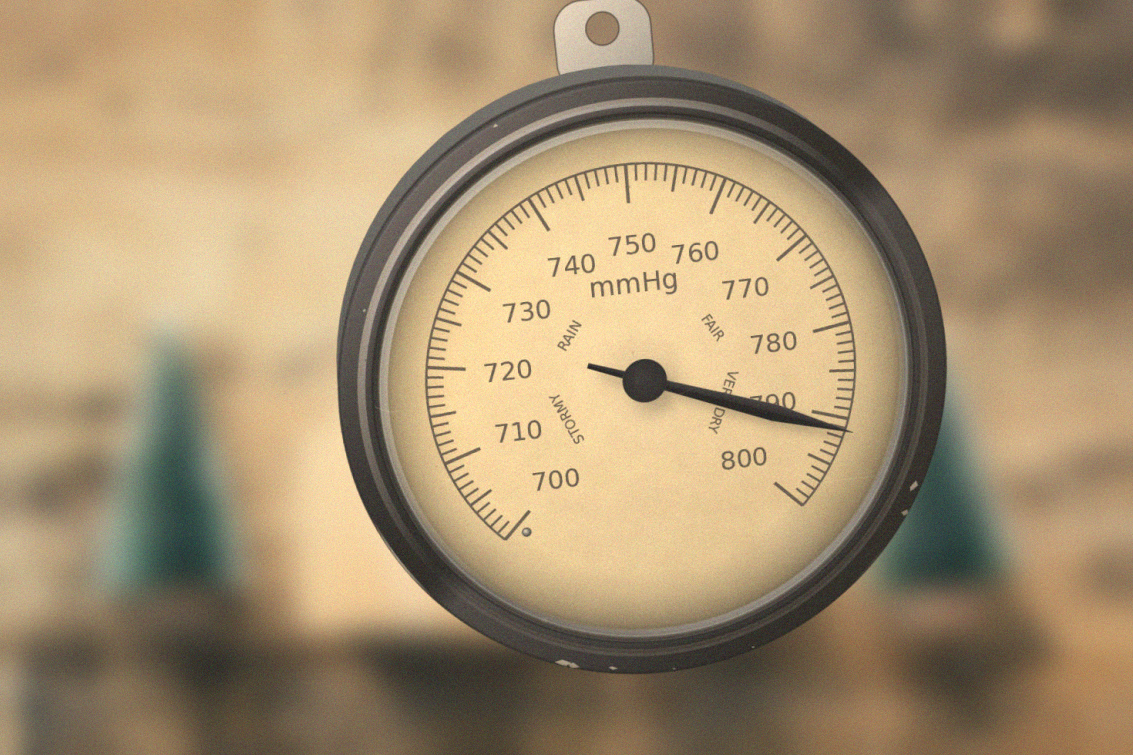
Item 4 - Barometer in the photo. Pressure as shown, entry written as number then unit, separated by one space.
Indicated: 791 mmHg
